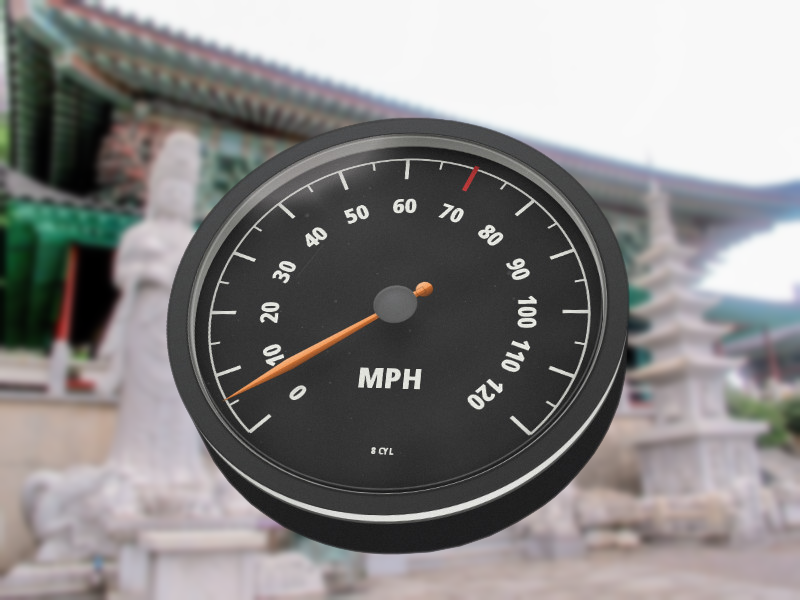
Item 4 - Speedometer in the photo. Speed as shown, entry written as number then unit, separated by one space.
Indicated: 5 mph
